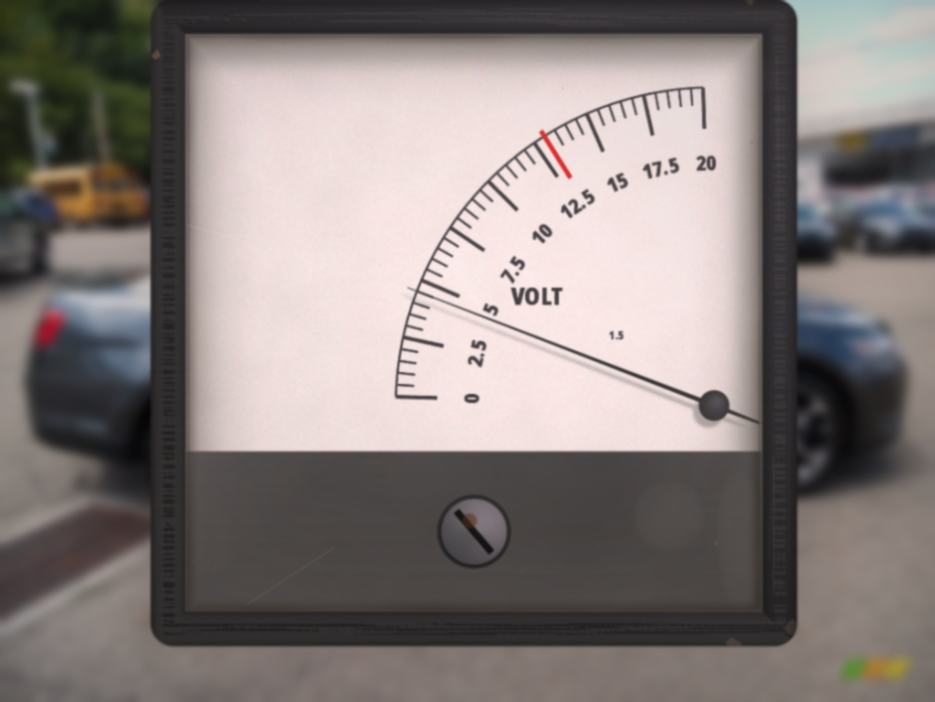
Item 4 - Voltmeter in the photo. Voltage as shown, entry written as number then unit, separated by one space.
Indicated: 4.5 V
